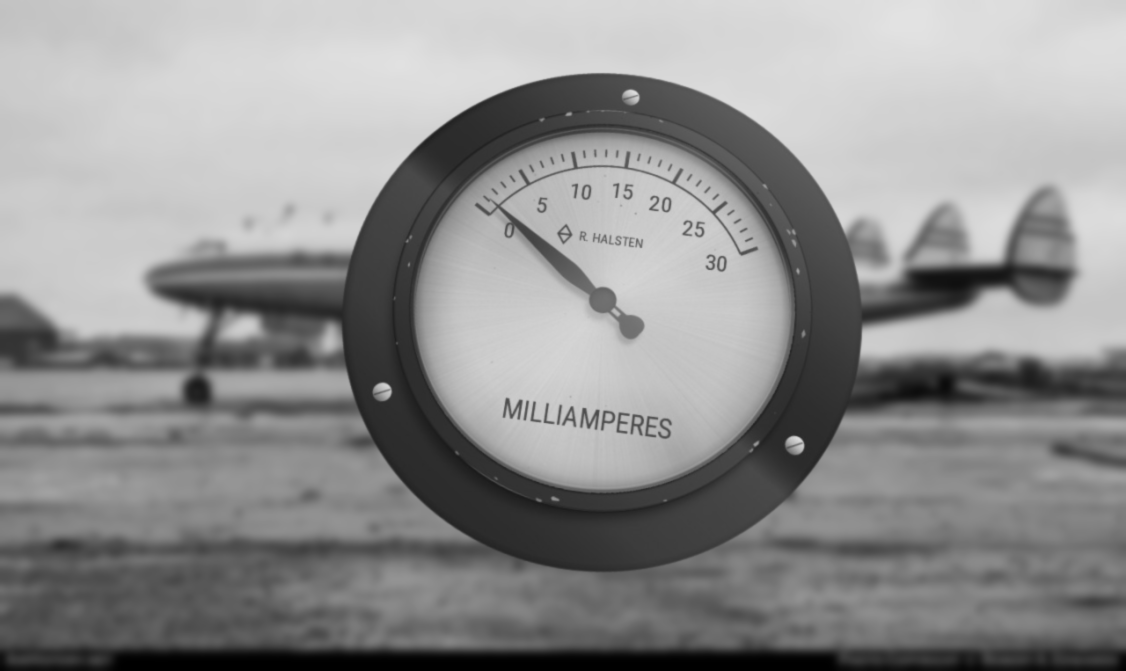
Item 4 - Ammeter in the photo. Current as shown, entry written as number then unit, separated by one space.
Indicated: 1 mA
